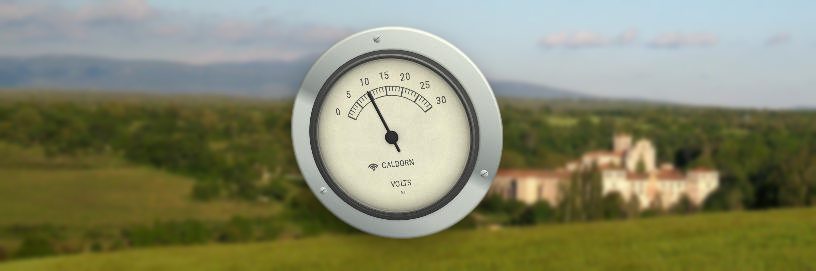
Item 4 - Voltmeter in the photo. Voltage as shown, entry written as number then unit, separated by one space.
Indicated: 10 V
